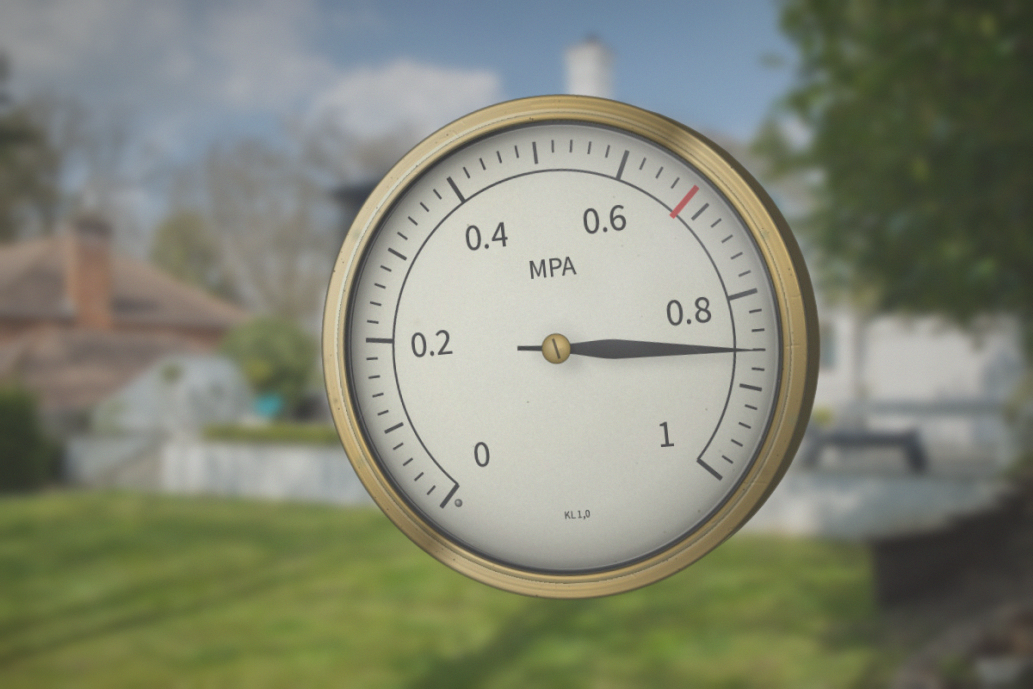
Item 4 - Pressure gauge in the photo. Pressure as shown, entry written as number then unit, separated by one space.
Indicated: 0.86 MPa
